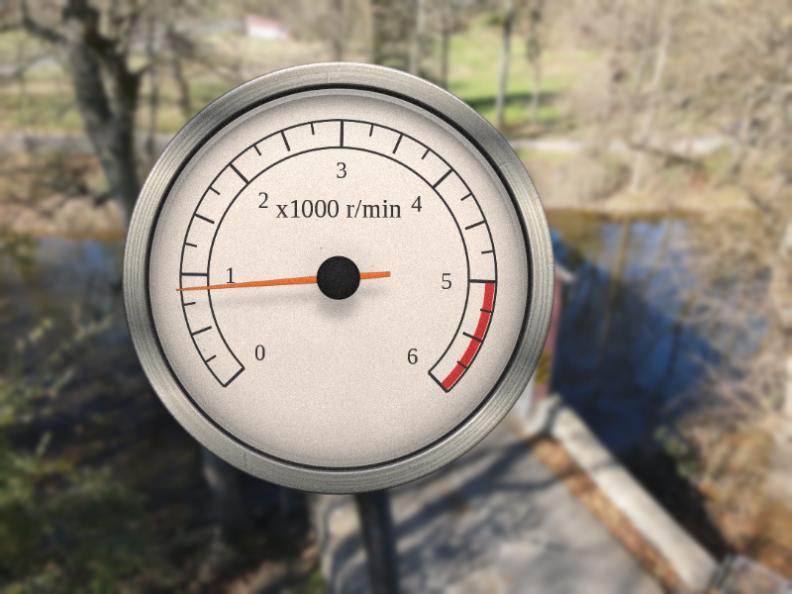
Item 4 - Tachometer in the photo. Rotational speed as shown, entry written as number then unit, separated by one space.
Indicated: 875 rpm
